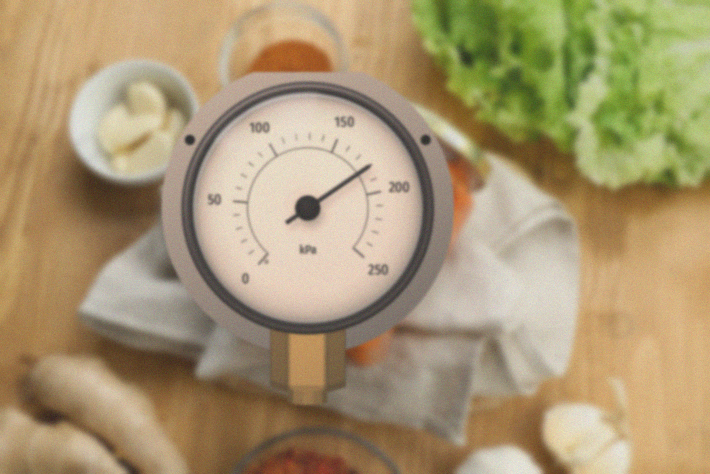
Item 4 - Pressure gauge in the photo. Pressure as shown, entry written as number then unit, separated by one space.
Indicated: 180 kPa
